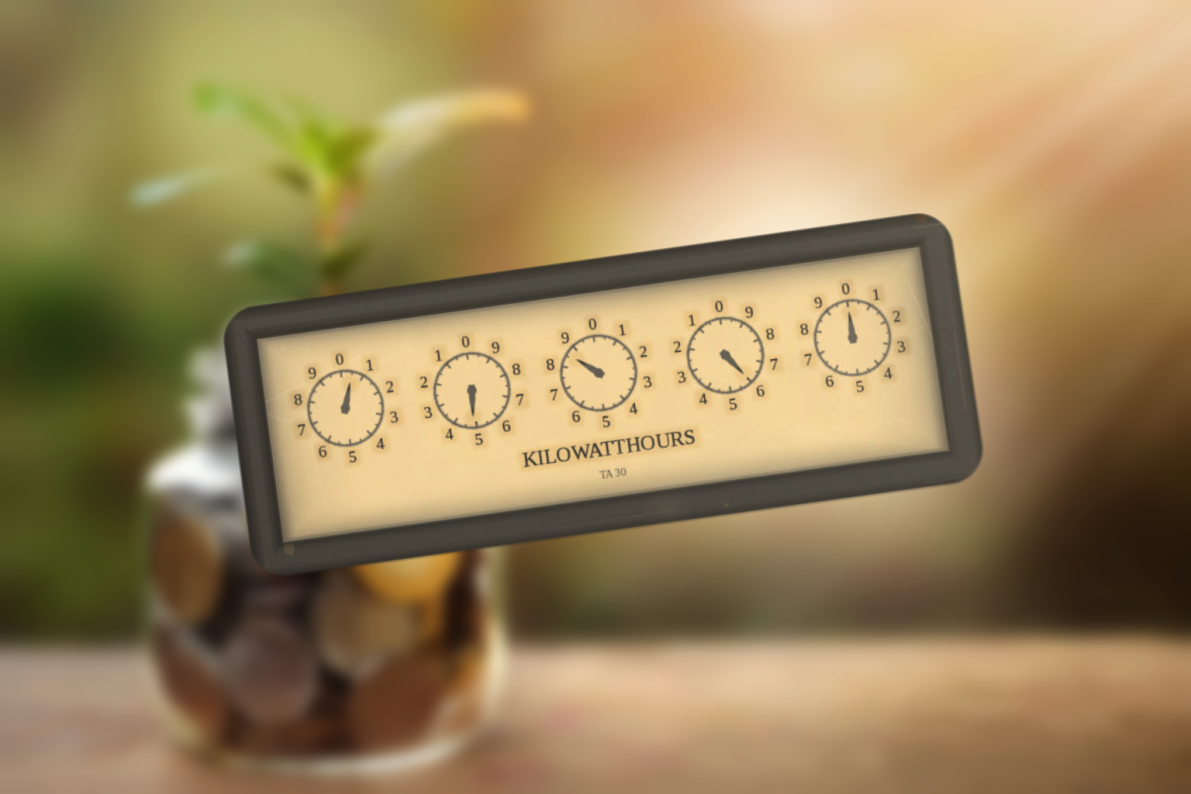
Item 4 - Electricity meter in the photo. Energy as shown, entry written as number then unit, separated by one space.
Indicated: 4860 kWh
